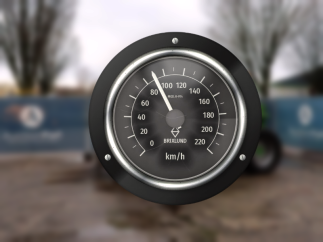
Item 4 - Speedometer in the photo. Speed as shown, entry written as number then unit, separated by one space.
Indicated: 90 km/h
